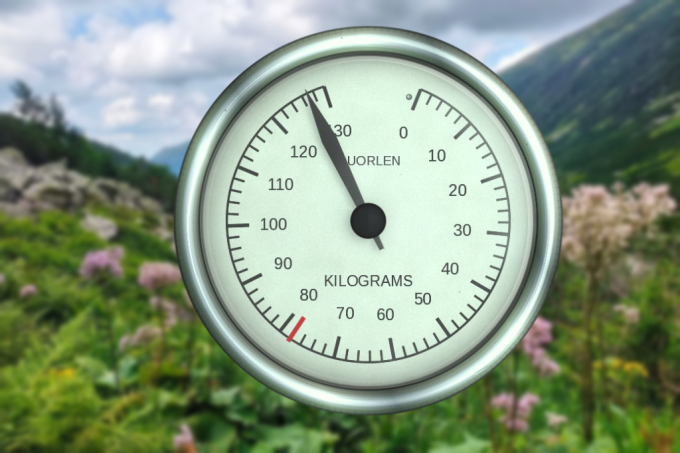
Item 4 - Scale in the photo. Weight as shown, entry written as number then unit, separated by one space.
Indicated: 127 kg
